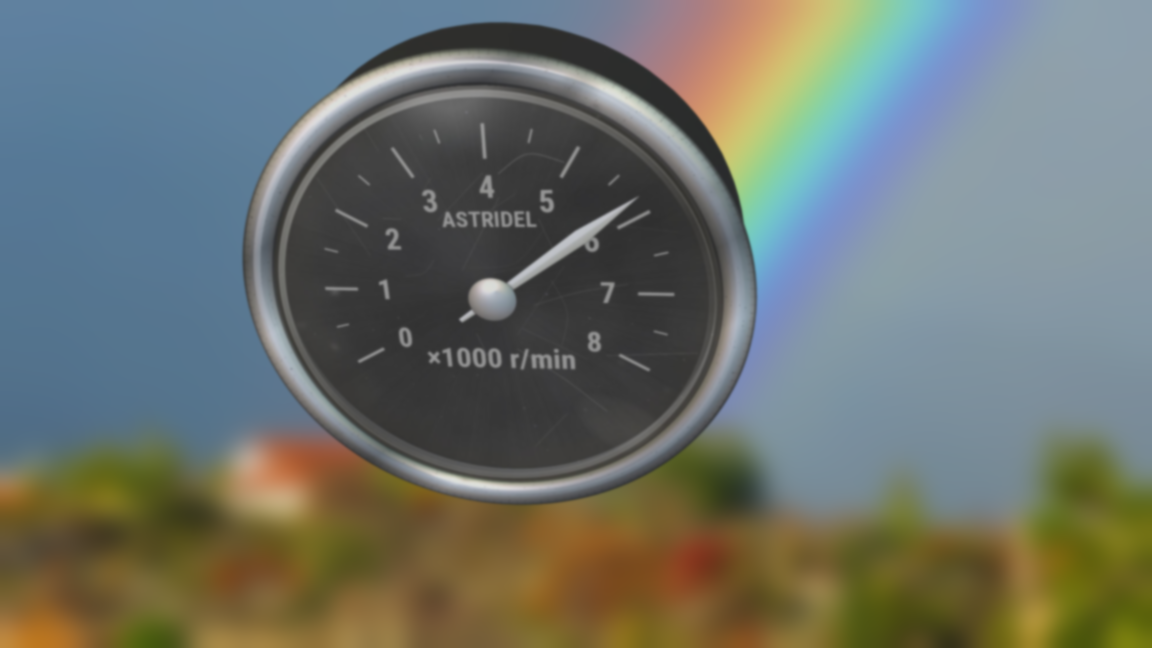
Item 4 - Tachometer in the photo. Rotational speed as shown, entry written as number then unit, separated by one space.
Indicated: 5750 rpm
